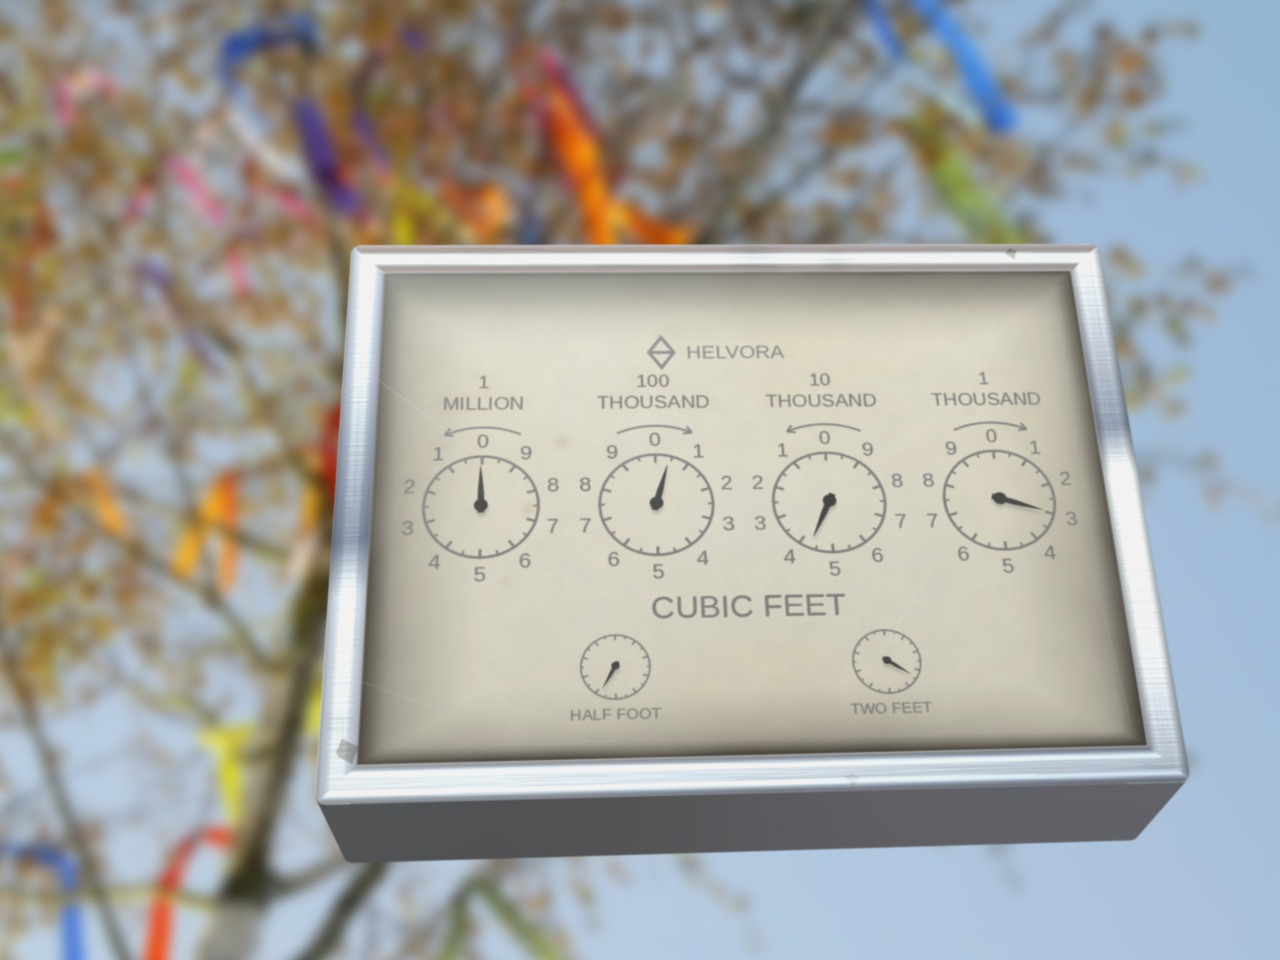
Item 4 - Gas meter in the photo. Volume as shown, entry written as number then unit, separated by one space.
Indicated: 4300 ft³
